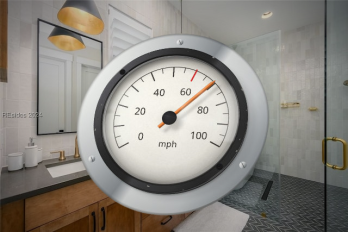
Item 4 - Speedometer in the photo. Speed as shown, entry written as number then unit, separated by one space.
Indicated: 70 mph
